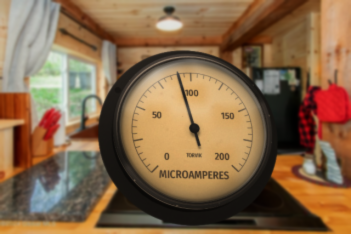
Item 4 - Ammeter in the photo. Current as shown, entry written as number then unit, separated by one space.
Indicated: 90 µA
